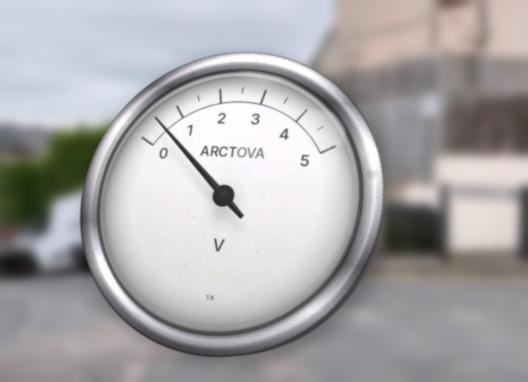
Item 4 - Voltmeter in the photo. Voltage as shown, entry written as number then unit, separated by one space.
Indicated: 0.5 V
